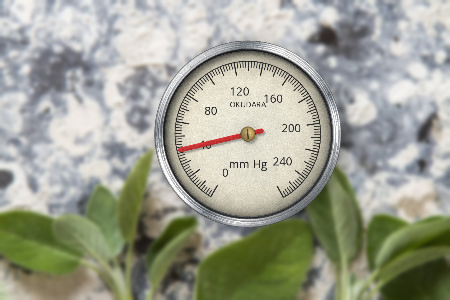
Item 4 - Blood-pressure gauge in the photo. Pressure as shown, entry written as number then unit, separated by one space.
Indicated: 40 mmHg
